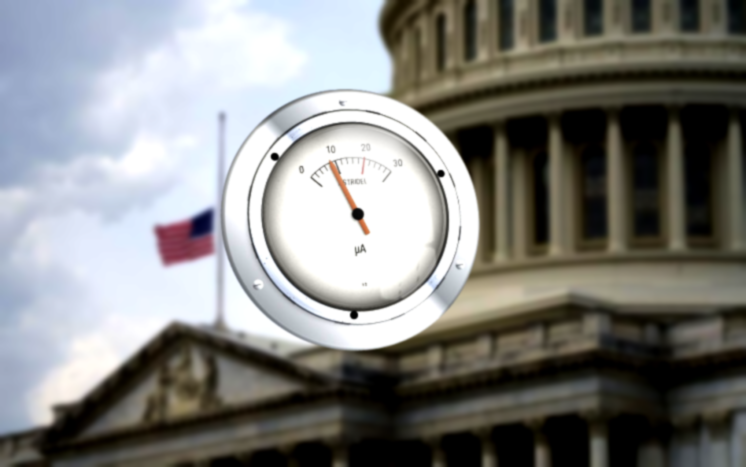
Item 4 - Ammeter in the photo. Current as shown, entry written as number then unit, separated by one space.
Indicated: 8 µA
